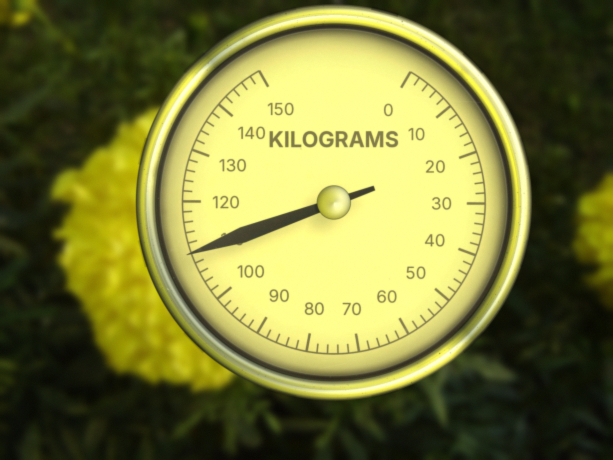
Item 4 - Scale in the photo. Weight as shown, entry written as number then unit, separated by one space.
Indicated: 110 kg
